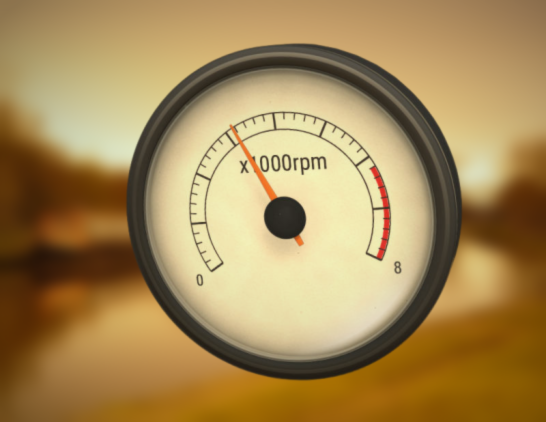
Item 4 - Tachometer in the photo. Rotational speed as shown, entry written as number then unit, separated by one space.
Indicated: 3200 rpm
